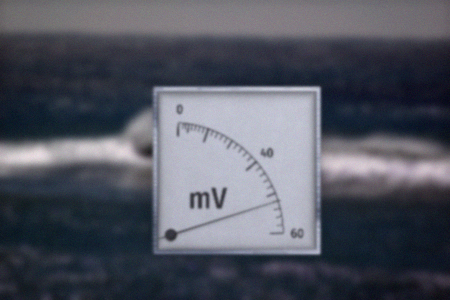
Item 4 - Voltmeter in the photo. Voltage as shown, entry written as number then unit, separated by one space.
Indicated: 52 mV
